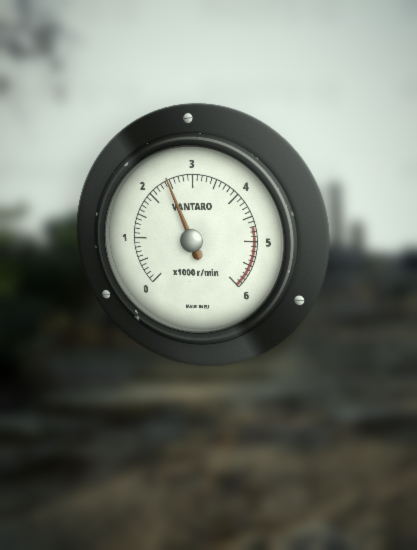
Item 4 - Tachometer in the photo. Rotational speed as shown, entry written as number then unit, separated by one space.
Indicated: 2500 rpm
